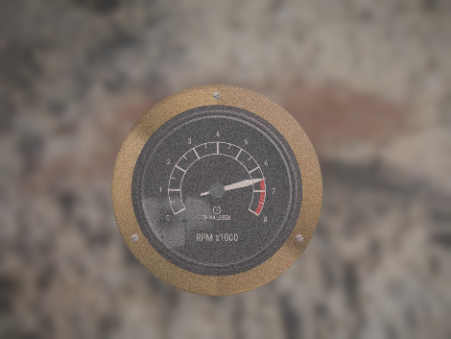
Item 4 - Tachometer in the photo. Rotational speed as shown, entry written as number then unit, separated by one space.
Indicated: 6500 rpm
